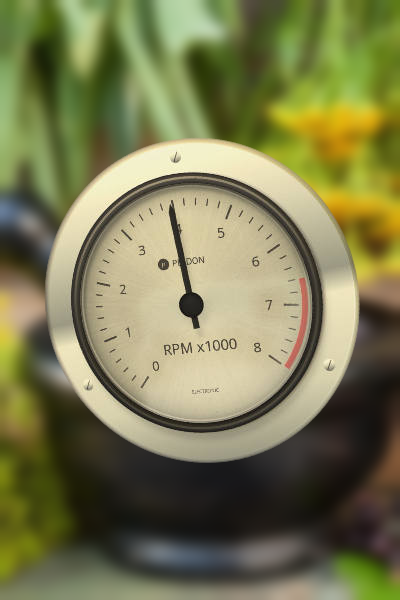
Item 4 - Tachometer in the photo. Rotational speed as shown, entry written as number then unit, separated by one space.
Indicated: 4000 rpm
